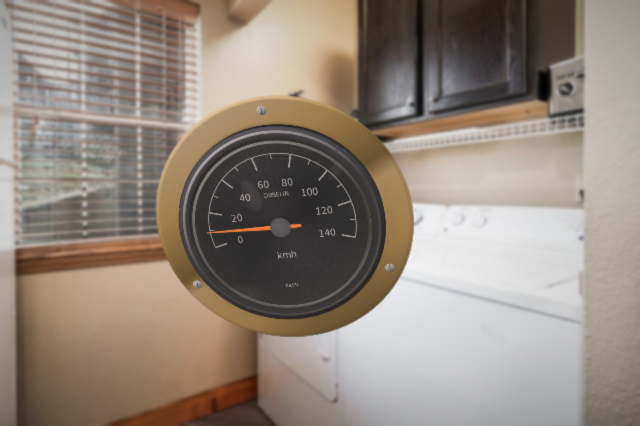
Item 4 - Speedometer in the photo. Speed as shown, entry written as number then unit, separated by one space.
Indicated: 10 km/h
